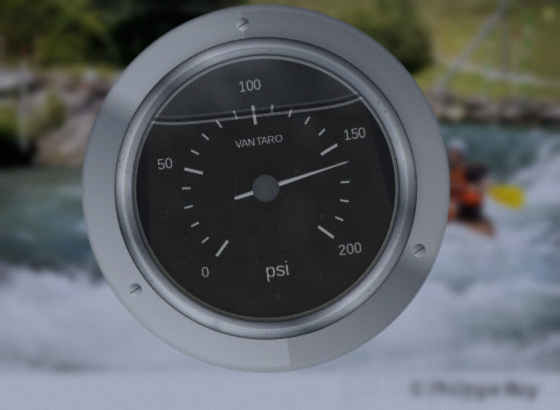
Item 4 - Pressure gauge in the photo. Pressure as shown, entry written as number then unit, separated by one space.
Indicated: 160 psi
